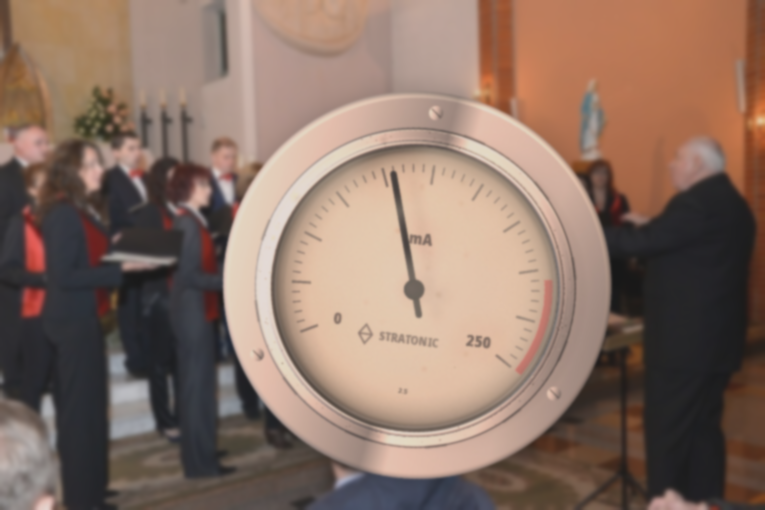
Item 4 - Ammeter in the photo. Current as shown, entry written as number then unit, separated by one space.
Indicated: 105 mA
